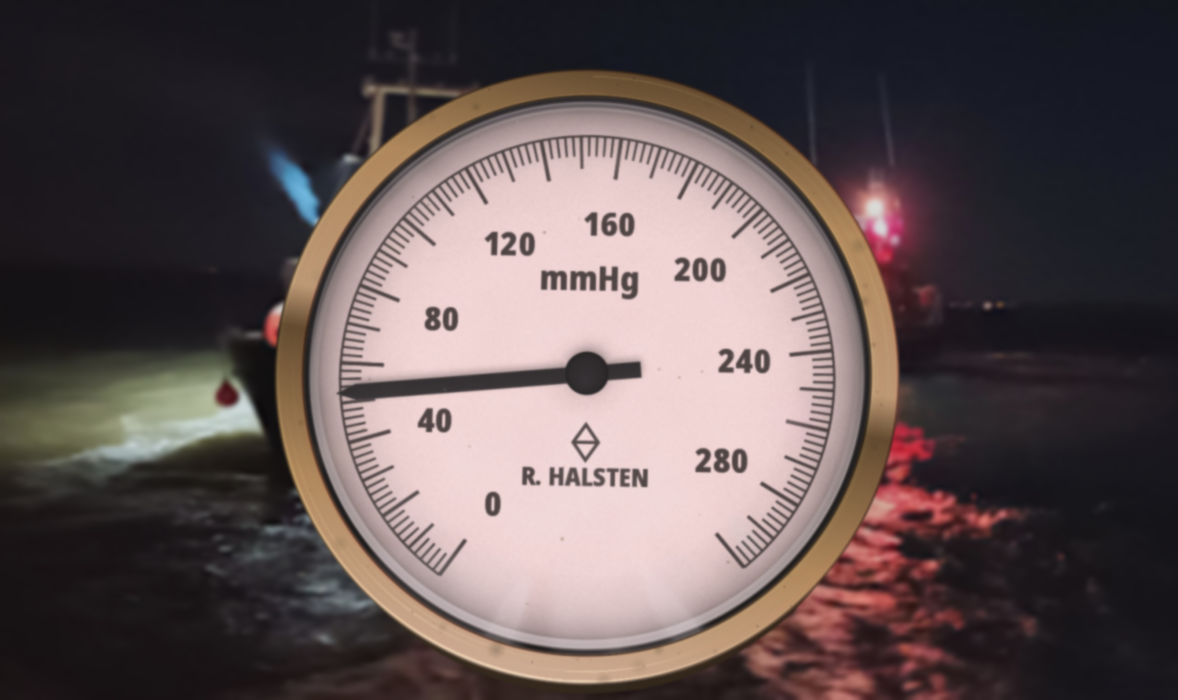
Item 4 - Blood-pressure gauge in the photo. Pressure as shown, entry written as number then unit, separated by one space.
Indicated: 52 mmHg
